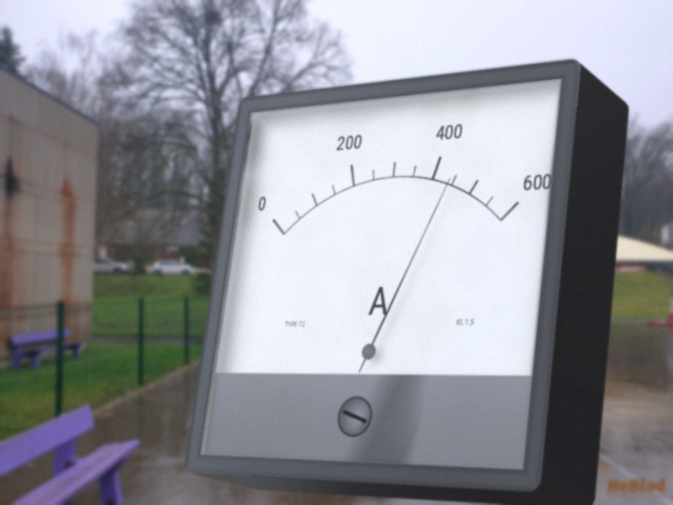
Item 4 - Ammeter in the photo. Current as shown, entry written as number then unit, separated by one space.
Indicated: 450 A
